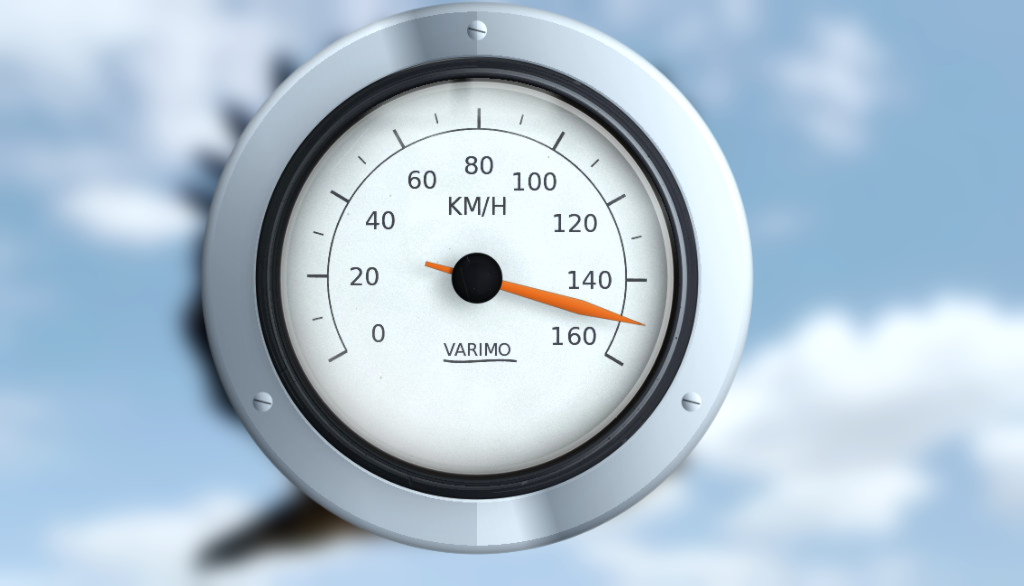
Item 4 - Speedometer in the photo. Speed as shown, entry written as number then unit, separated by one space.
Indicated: 150 km/h
